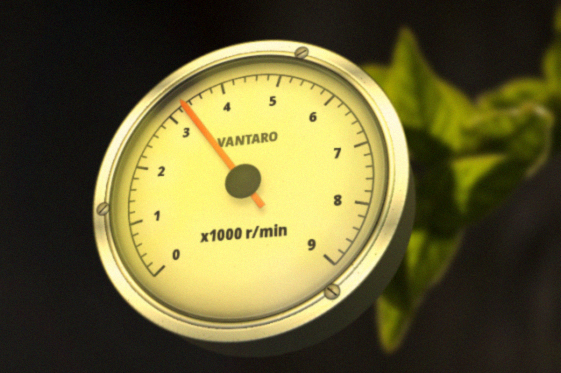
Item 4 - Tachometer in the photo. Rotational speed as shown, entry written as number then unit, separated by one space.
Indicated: 3300 rpm
